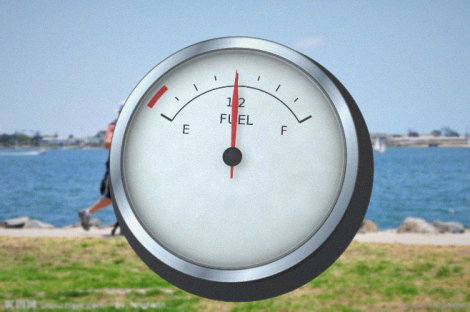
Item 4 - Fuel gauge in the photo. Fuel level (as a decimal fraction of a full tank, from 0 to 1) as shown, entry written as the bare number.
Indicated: 0.5
